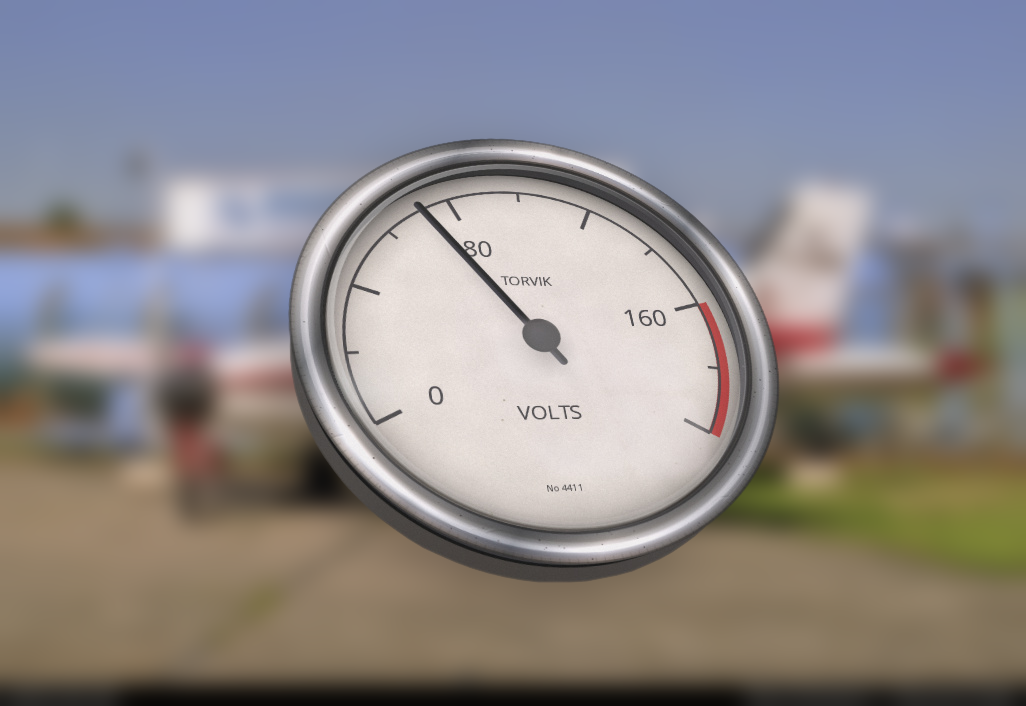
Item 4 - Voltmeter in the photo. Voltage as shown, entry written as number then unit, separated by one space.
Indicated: 70 V
